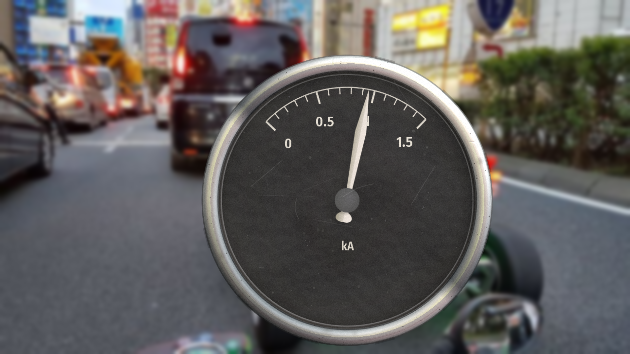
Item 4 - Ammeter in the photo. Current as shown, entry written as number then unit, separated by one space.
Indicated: 0.95 kA
